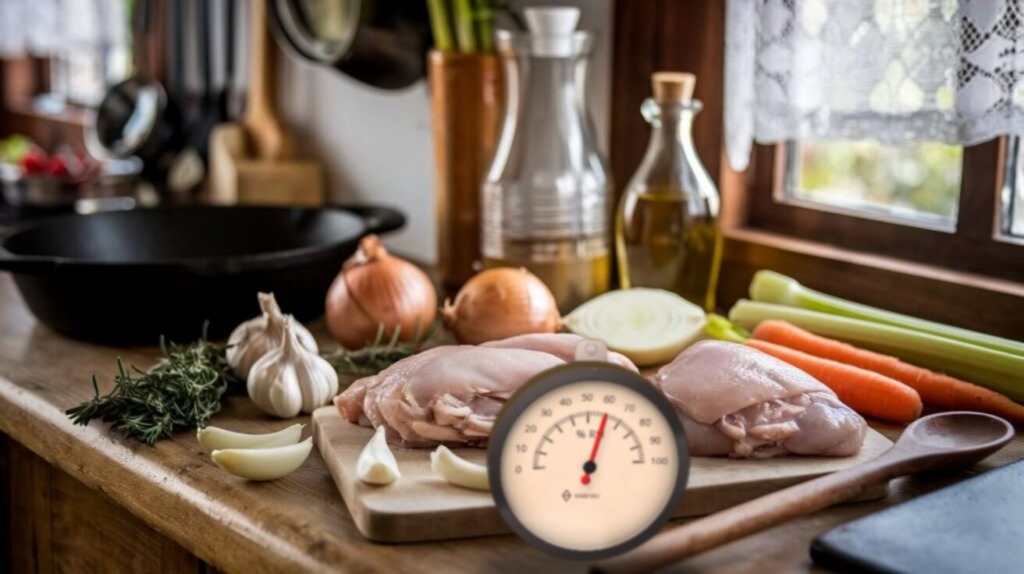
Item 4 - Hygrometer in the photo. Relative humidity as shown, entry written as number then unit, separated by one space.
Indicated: 60 %
